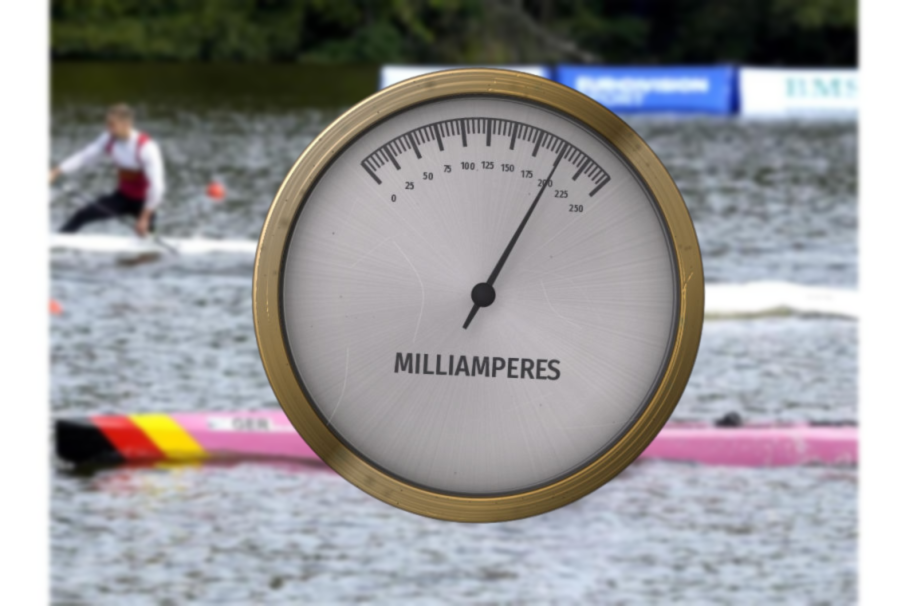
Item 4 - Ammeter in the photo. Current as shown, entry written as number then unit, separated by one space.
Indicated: 200 mA
